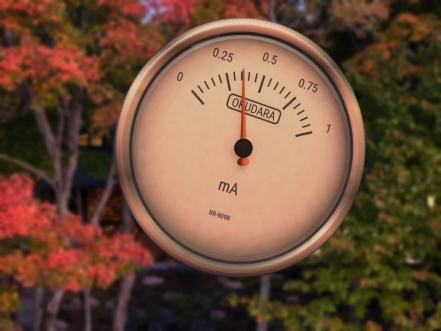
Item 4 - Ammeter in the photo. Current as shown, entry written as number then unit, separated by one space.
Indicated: 0.35 mA
